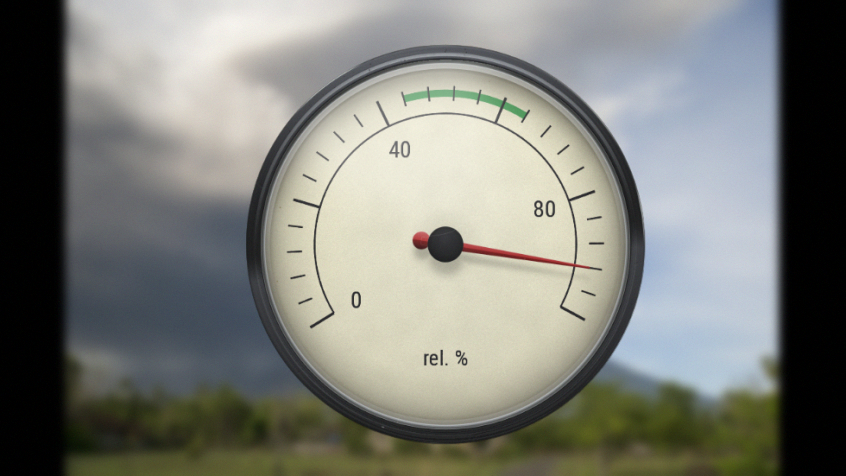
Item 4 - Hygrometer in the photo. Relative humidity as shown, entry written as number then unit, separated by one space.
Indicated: 92 %
